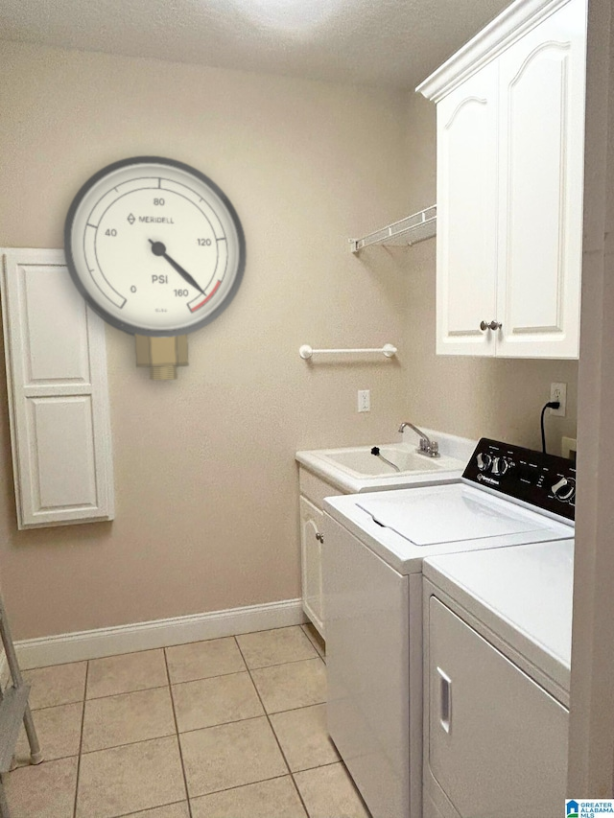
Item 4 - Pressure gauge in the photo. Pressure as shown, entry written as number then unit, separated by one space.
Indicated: 150 psi
